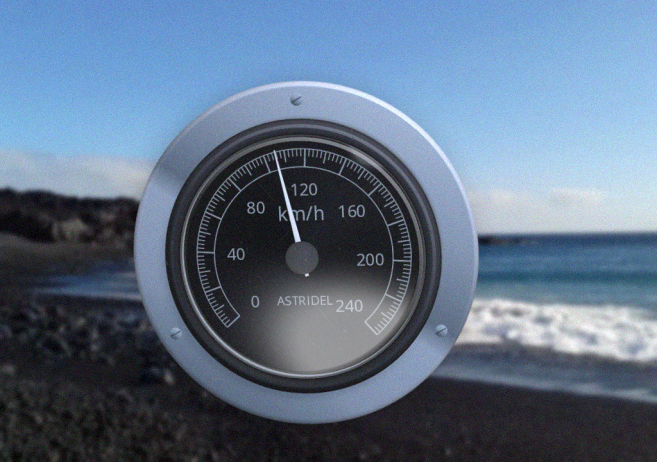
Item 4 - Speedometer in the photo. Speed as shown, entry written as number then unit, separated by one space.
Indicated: 106 km/h
